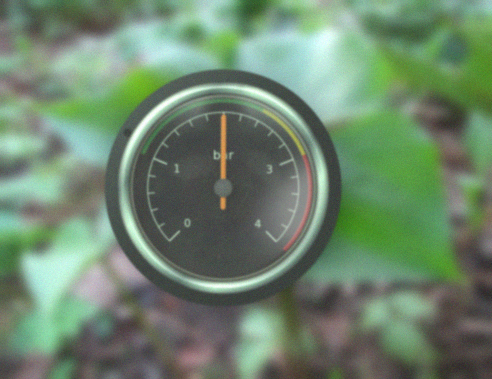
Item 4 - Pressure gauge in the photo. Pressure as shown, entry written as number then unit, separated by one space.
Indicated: 2 bar
